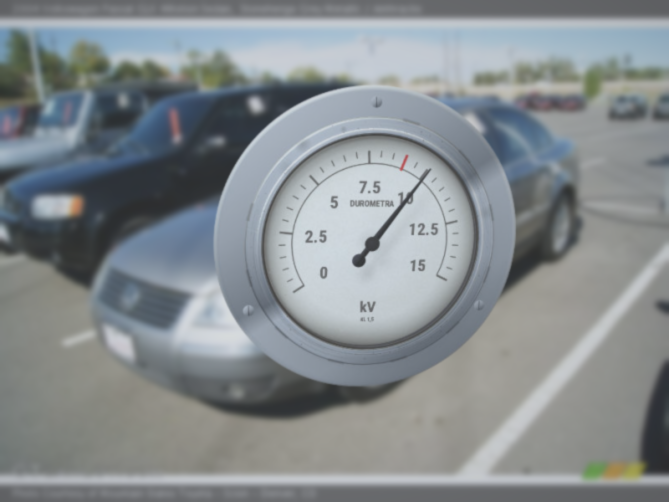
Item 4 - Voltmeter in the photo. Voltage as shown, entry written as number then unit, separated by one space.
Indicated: 10 kV
